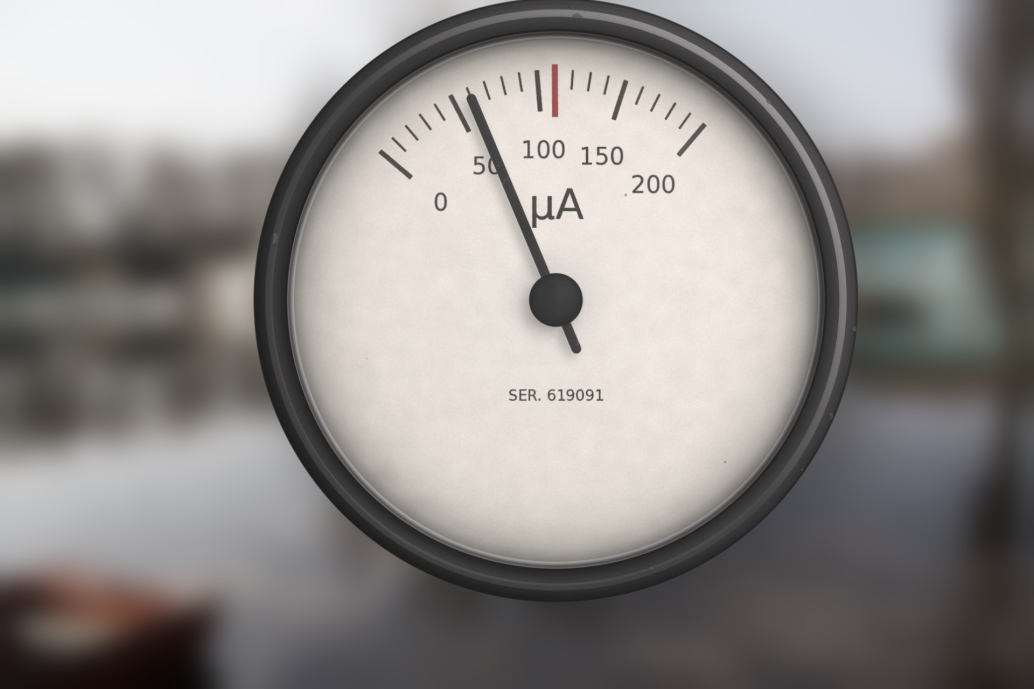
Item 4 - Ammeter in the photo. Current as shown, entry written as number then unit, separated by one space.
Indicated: 60 µA
